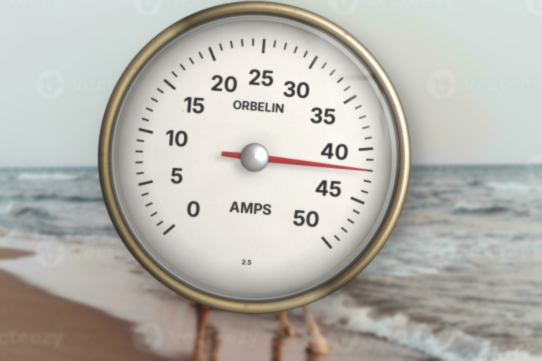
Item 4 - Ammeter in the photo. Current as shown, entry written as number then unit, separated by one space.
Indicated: 42 A
